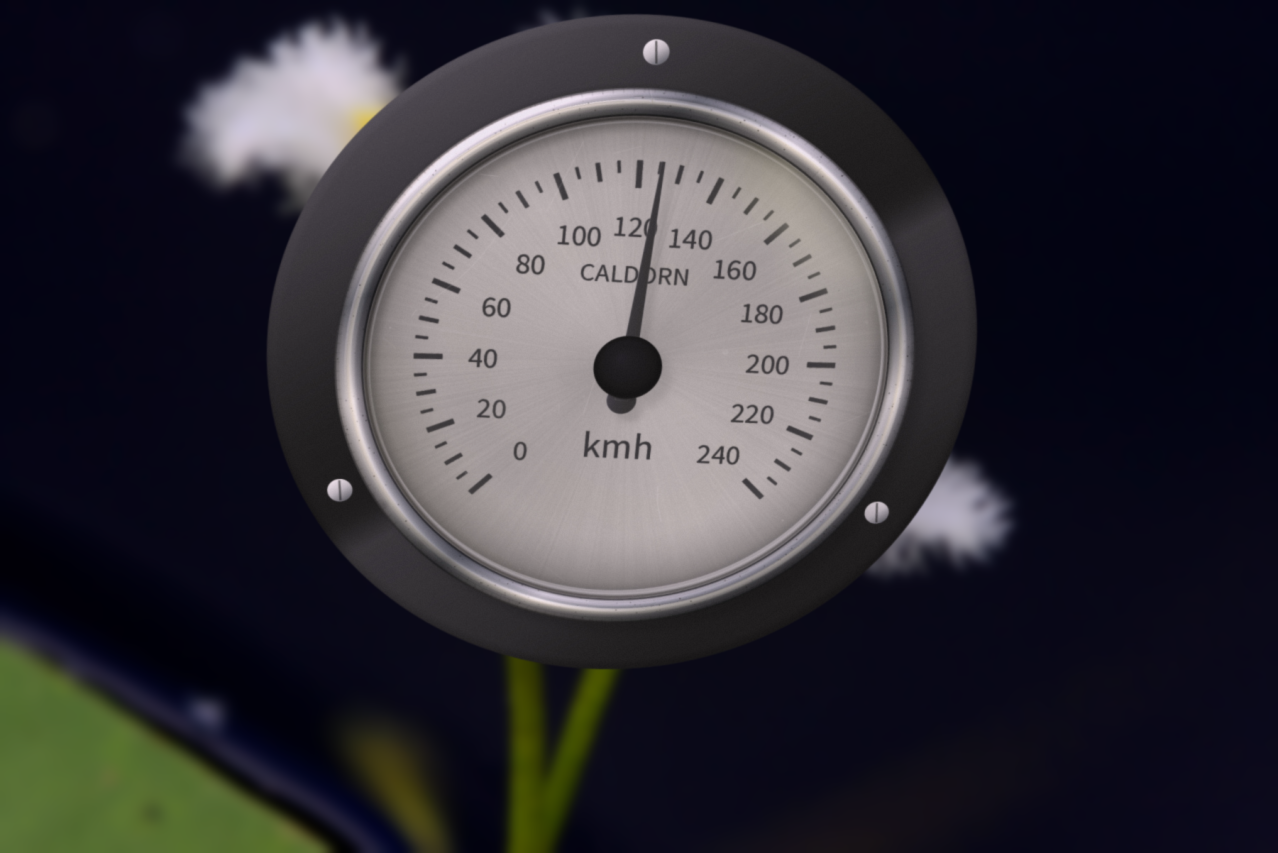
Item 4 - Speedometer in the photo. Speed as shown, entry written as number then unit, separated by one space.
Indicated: 125 km/h
